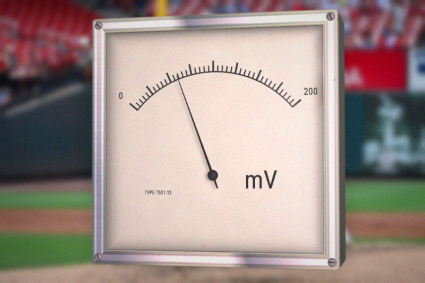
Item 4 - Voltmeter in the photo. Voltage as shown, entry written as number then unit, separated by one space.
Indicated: 60 mV
